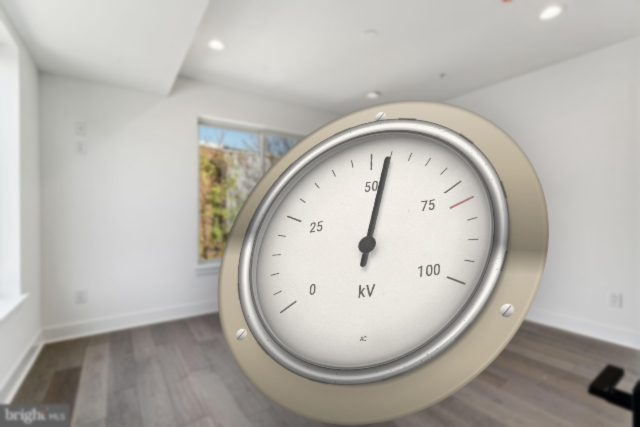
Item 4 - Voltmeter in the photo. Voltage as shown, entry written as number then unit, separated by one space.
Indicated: 55 kV
